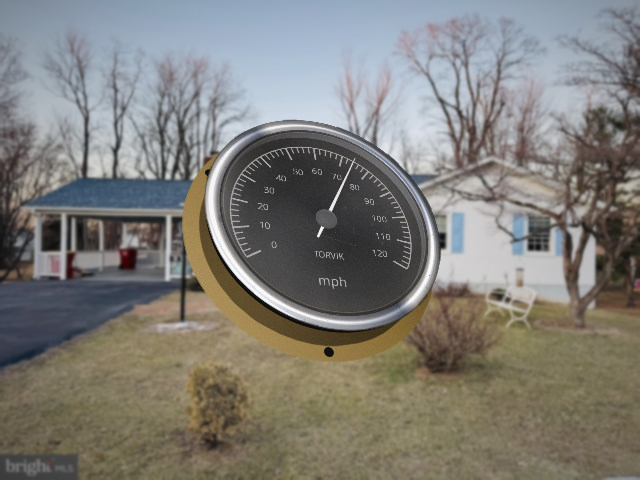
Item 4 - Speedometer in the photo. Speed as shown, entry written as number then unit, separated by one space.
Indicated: 74 mph
